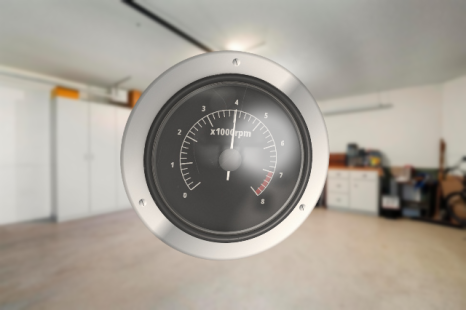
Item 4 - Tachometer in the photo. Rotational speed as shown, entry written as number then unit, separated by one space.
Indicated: 4000 rpm
